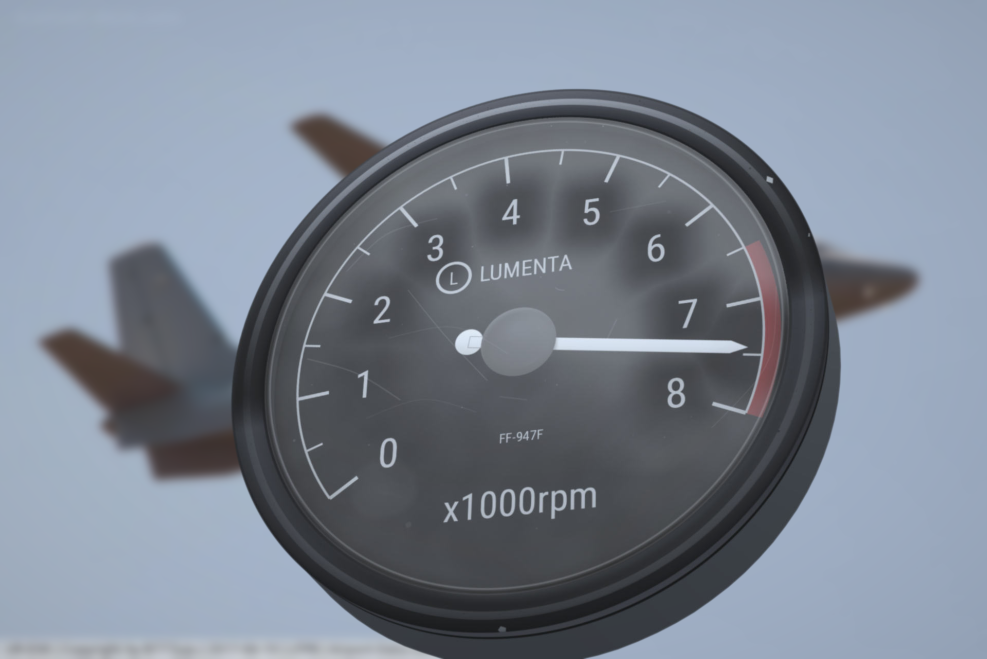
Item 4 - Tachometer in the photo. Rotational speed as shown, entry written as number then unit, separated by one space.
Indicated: 7500 rpm
